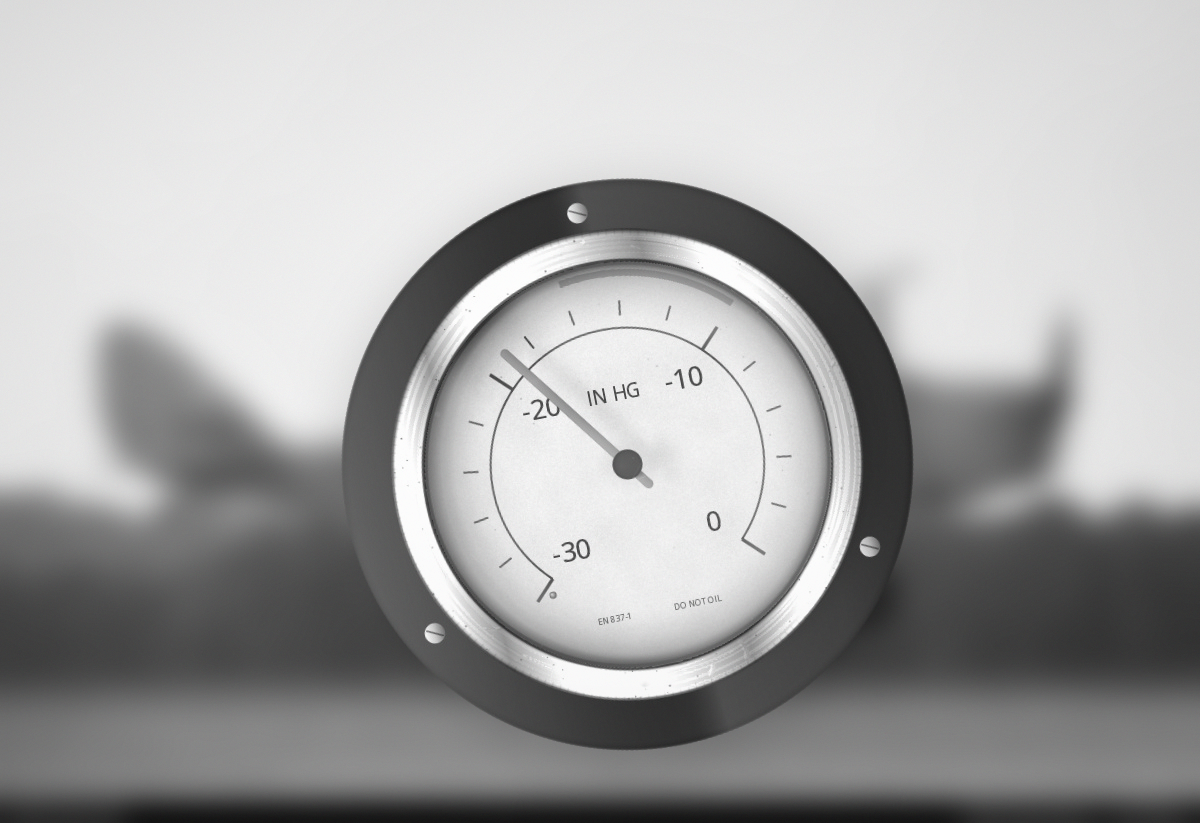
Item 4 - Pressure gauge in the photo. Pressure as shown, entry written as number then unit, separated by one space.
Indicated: -19 inHg
